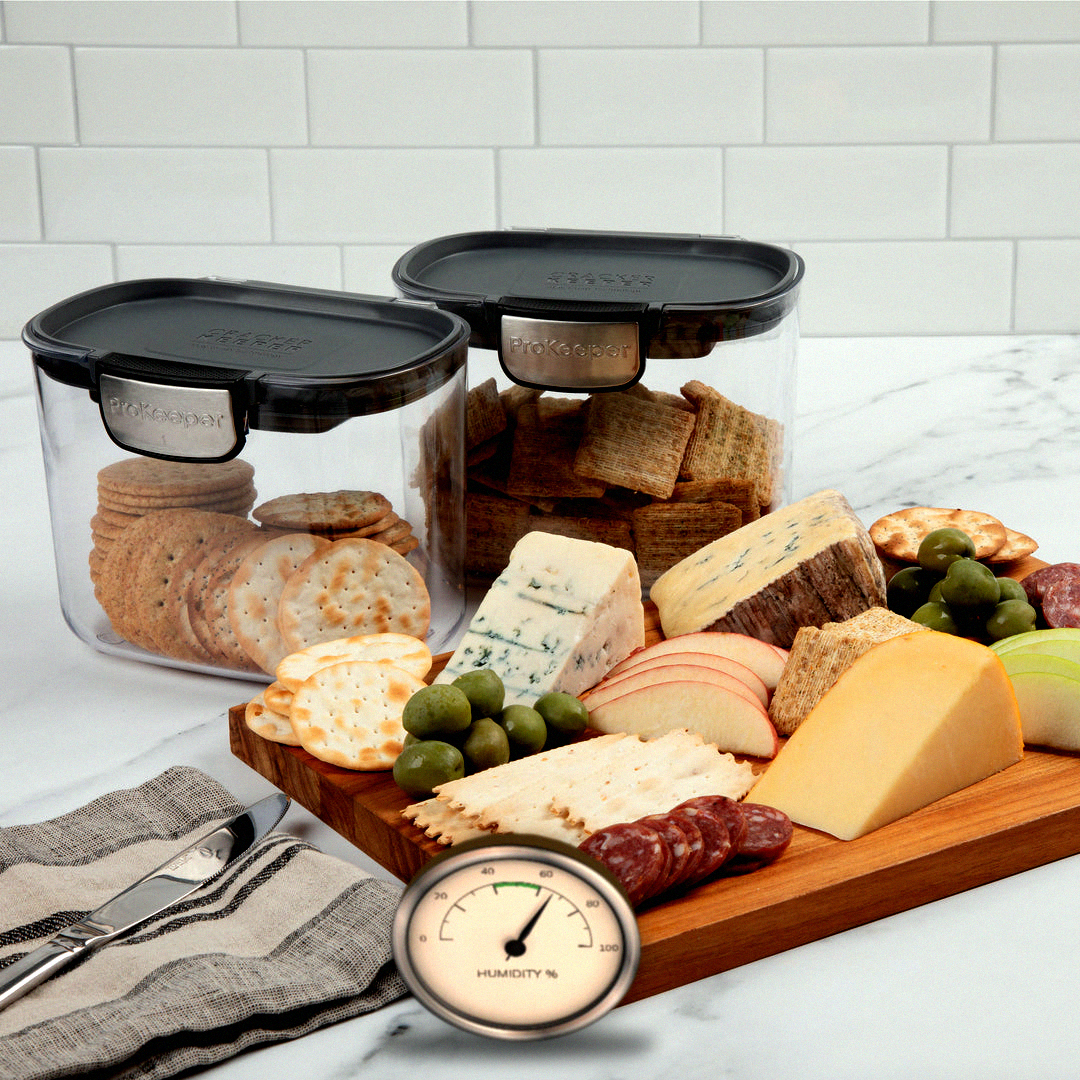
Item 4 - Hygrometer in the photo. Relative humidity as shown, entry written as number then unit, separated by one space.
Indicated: 65 %
